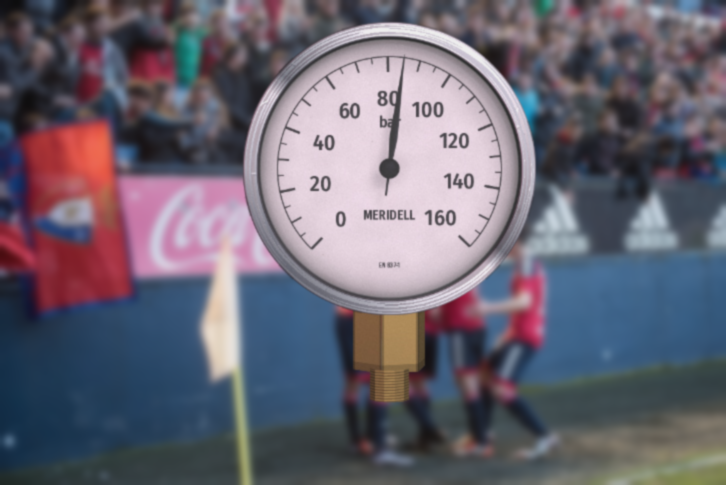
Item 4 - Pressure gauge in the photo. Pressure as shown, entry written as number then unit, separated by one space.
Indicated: 85 bar
